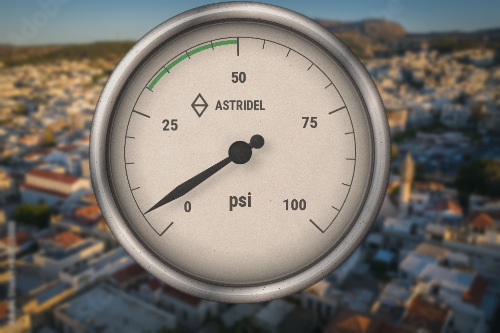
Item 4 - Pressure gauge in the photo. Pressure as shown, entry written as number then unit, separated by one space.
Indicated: 5 psi
